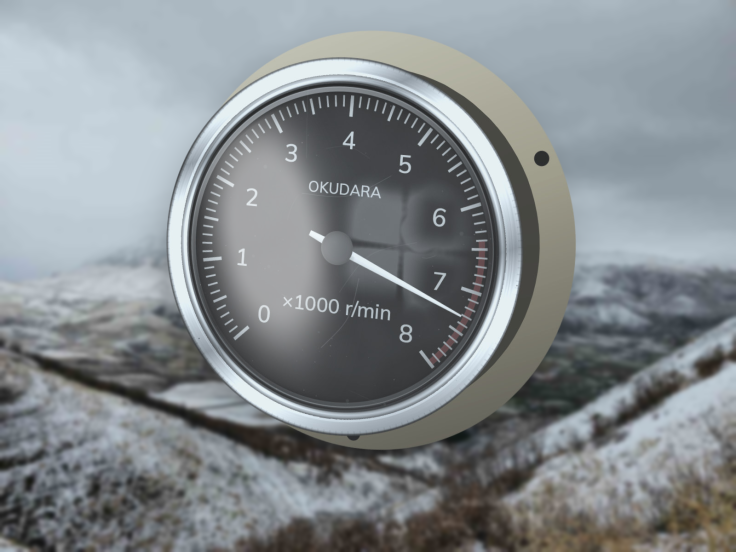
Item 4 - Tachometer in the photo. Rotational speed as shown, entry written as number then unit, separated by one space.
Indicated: 7300 rpm
